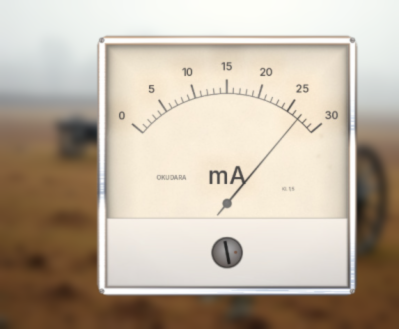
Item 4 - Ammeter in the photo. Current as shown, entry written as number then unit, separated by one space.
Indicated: 27 mA
